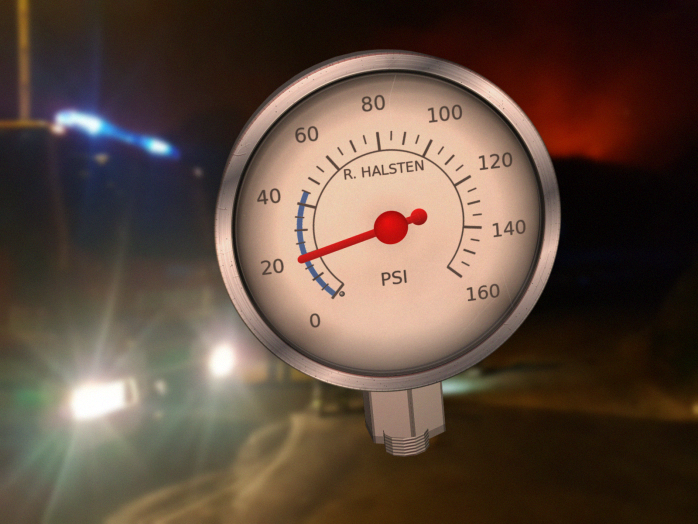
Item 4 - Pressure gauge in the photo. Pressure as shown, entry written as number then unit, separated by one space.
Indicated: 20 psi
